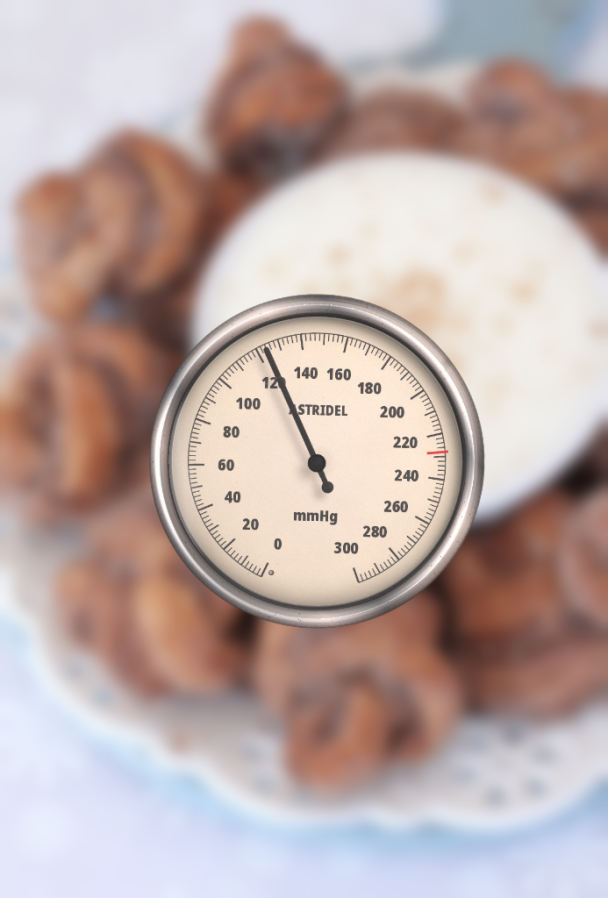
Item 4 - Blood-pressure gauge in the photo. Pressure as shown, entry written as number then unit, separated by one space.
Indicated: 124 mmHg
